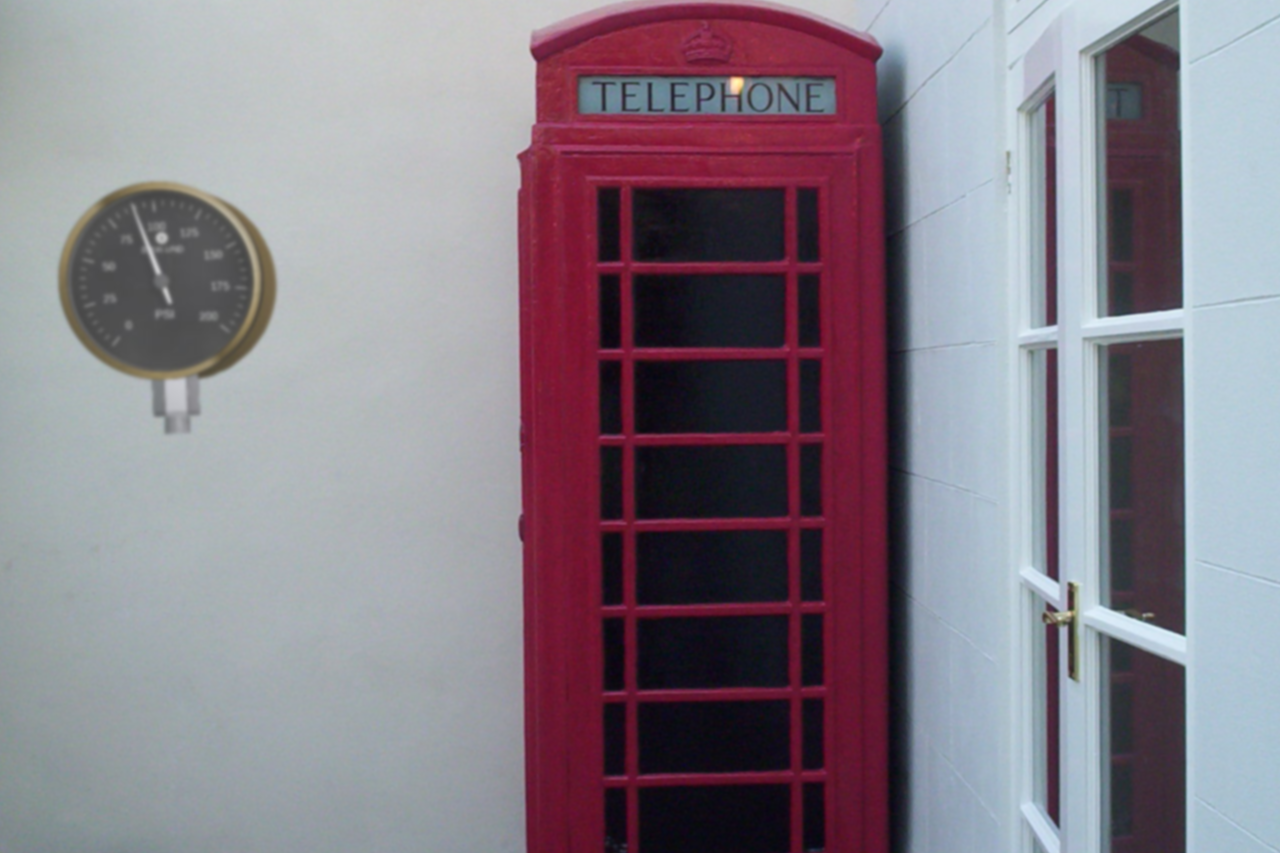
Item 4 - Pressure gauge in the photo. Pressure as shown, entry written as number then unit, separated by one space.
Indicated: 90 psi
